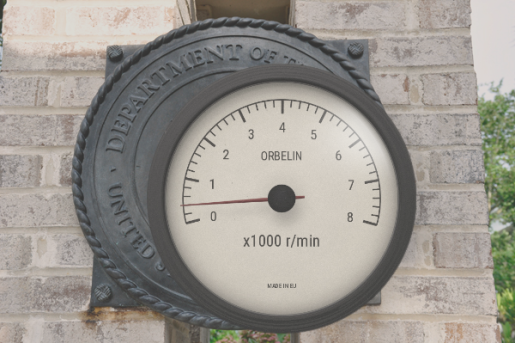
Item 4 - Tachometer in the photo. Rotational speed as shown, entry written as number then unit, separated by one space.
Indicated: 400 rpm
